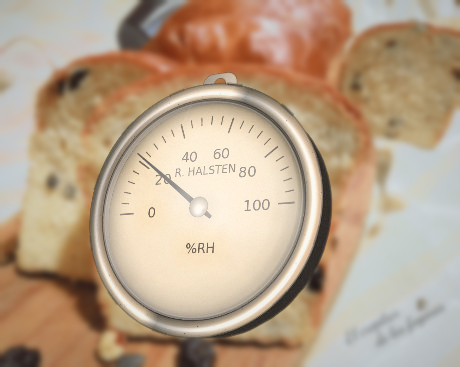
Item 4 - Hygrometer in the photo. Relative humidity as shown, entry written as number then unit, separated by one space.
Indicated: 22 %
